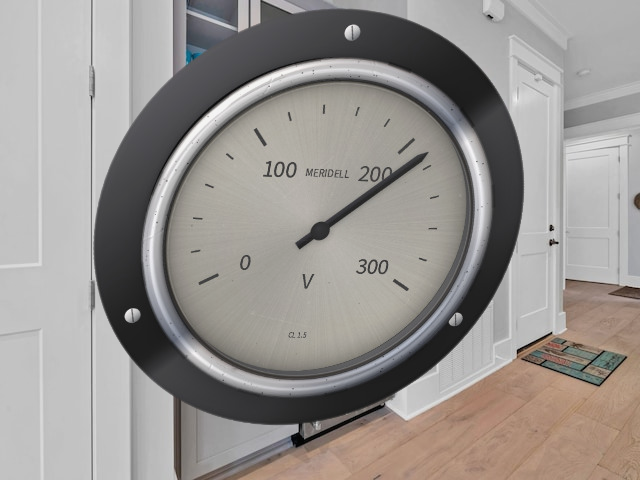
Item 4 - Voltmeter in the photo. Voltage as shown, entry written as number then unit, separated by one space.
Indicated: 210 V
